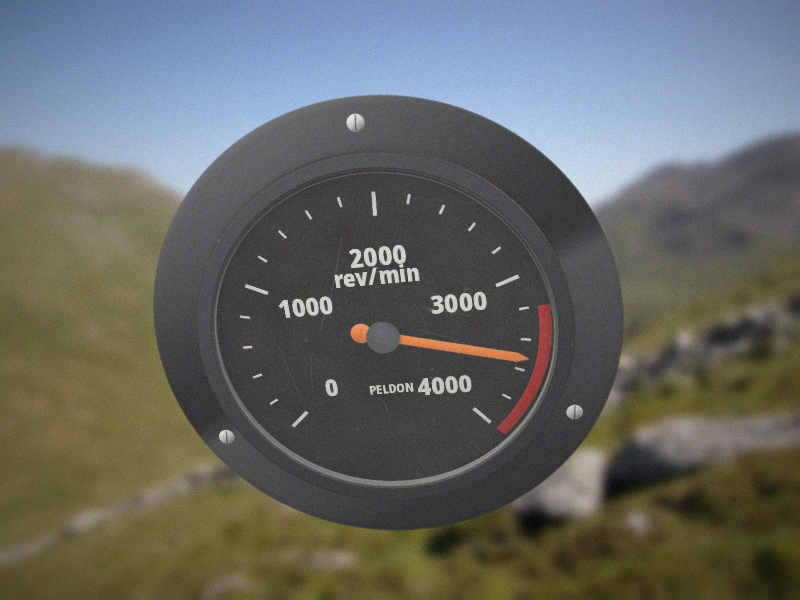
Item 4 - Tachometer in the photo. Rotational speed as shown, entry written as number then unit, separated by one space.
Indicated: 3500 rpm
